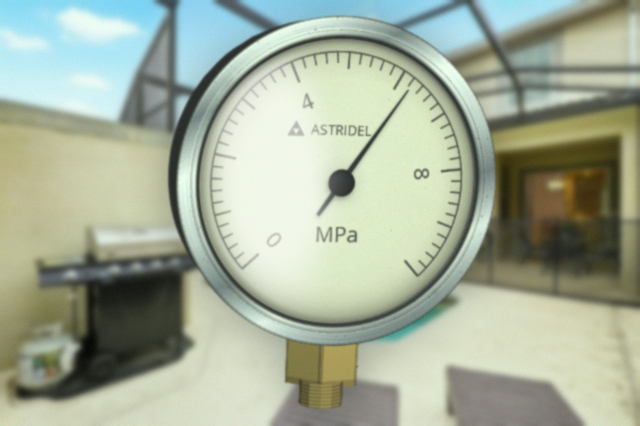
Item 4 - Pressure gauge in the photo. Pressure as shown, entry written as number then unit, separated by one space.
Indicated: 6.2 MPa
